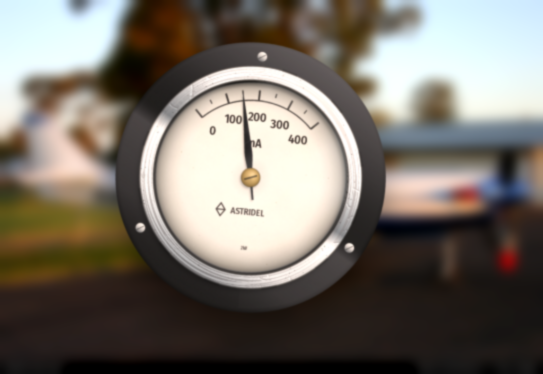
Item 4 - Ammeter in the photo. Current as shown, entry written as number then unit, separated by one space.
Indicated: 150 mA
